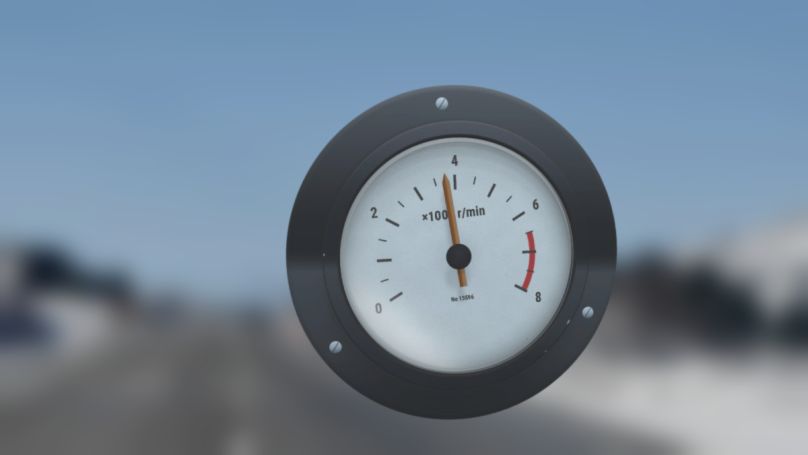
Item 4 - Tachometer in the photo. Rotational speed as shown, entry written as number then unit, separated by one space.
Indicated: 3750 rpm
